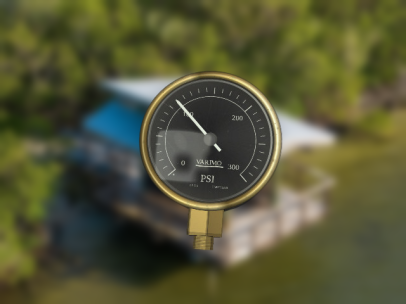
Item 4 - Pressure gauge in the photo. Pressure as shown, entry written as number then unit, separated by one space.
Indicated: 100 psi
